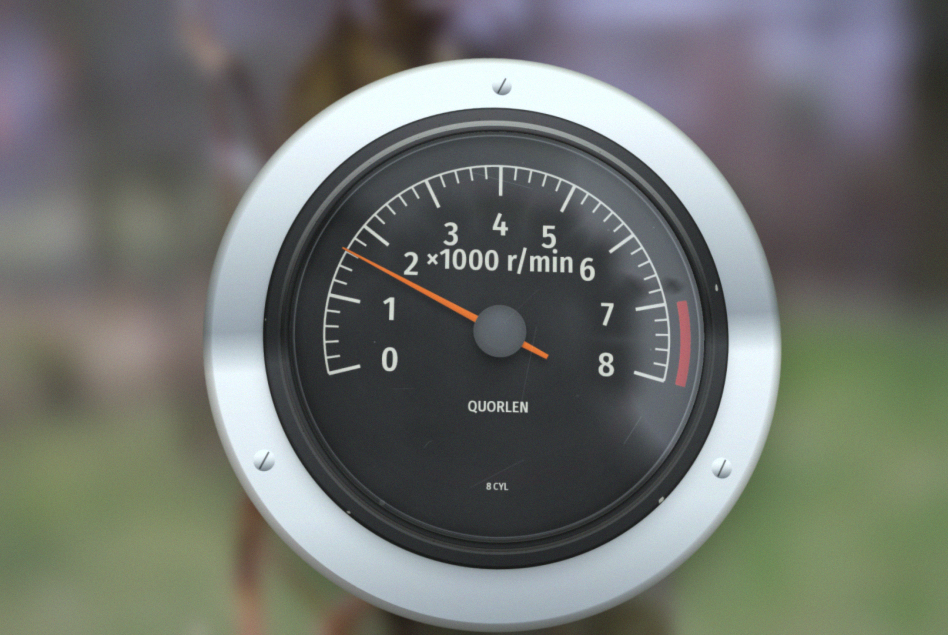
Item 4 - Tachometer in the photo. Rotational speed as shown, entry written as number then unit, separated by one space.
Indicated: 1600 rpm
